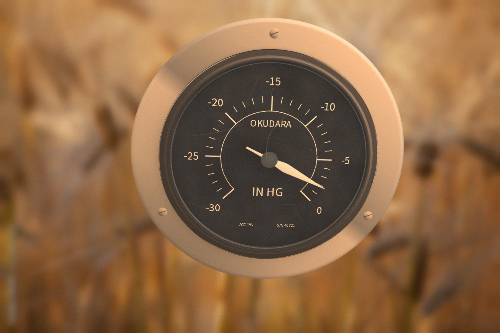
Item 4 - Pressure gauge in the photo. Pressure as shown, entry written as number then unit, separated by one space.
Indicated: -2 inHg
